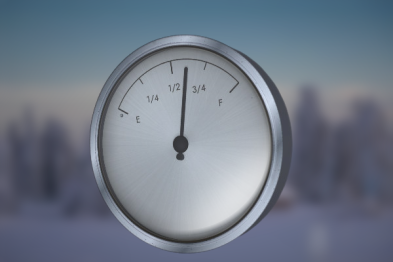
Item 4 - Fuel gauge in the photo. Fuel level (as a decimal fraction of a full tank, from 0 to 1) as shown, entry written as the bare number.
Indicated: 0.625
